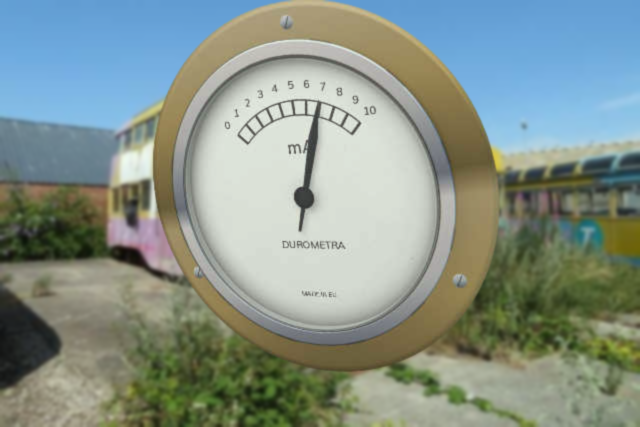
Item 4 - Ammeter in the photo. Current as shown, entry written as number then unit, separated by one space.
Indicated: 7 mA
